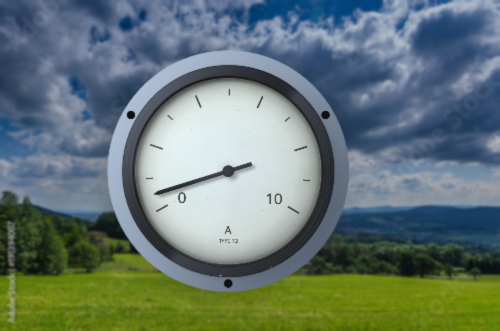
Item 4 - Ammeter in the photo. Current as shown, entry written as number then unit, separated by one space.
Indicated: 0.5 A
